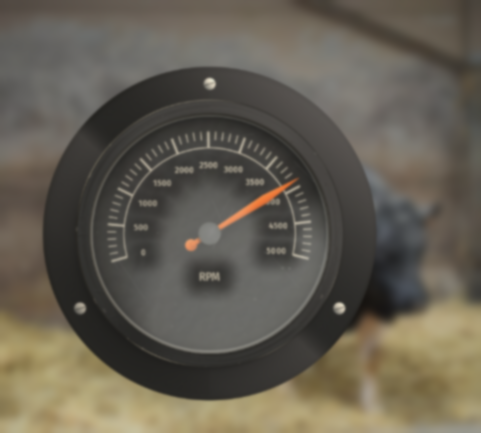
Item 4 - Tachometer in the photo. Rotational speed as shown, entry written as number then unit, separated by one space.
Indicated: 3900 rpm
